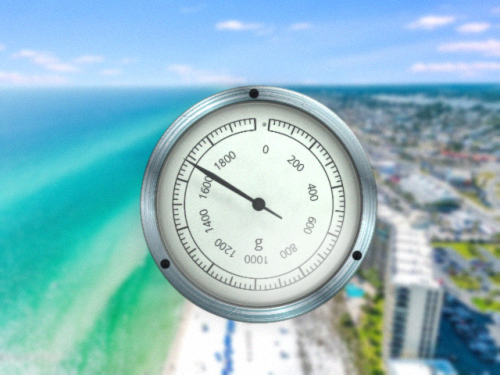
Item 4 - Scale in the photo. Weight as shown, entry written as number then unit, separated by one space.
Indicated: 1680 g
